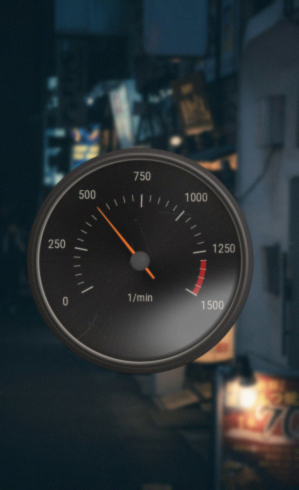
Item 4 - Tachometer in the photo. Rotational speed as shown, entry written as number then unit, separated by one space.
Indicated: 500 rpm
